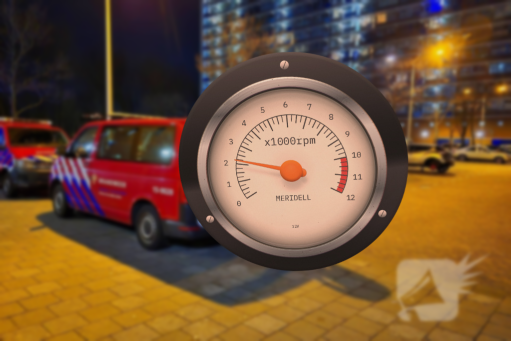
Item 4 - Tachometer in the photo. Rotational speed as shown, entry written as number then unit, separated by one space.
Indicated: 2250 rpm
